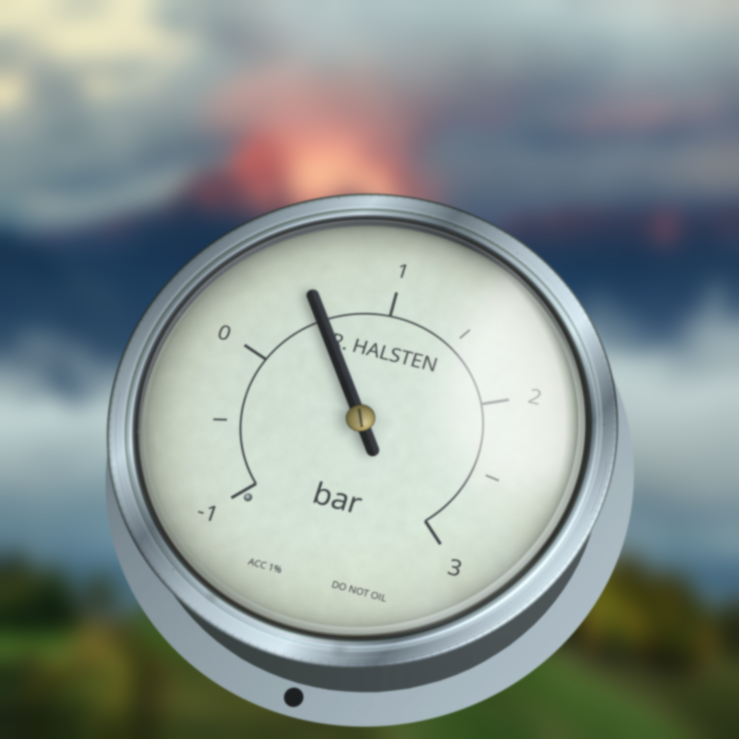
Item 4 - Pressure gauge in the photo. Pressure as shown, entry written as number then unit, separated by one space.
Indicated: 0.5 bar
